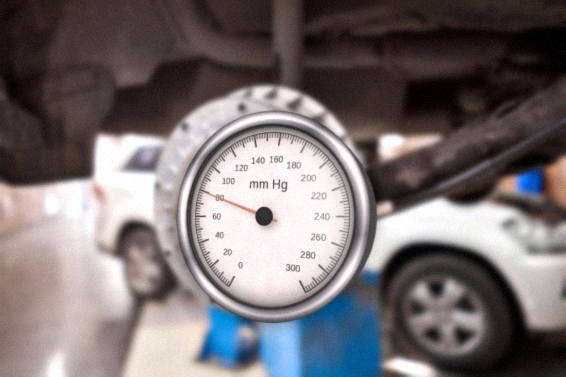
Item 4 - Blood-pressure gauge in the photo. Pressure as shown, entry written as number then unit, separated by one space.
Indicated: 80 mmHg
